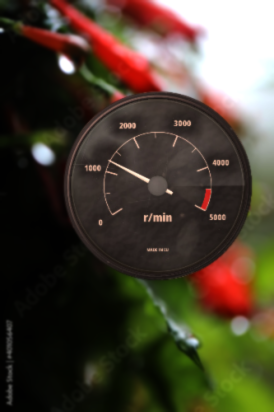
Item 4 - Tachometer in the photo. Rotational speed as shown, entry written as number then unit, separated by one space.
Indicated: 1250 rpm
